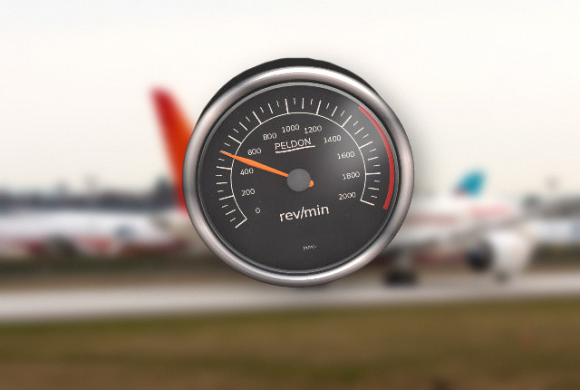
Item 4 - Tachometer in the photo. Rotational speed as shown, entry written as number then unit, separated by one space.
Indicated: 500 rpm
